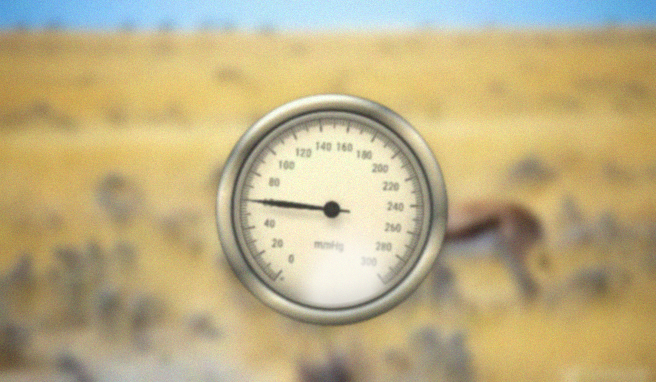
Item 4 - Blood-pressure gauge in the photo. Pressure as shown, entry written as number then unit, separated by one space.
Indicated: 60 mmHg
